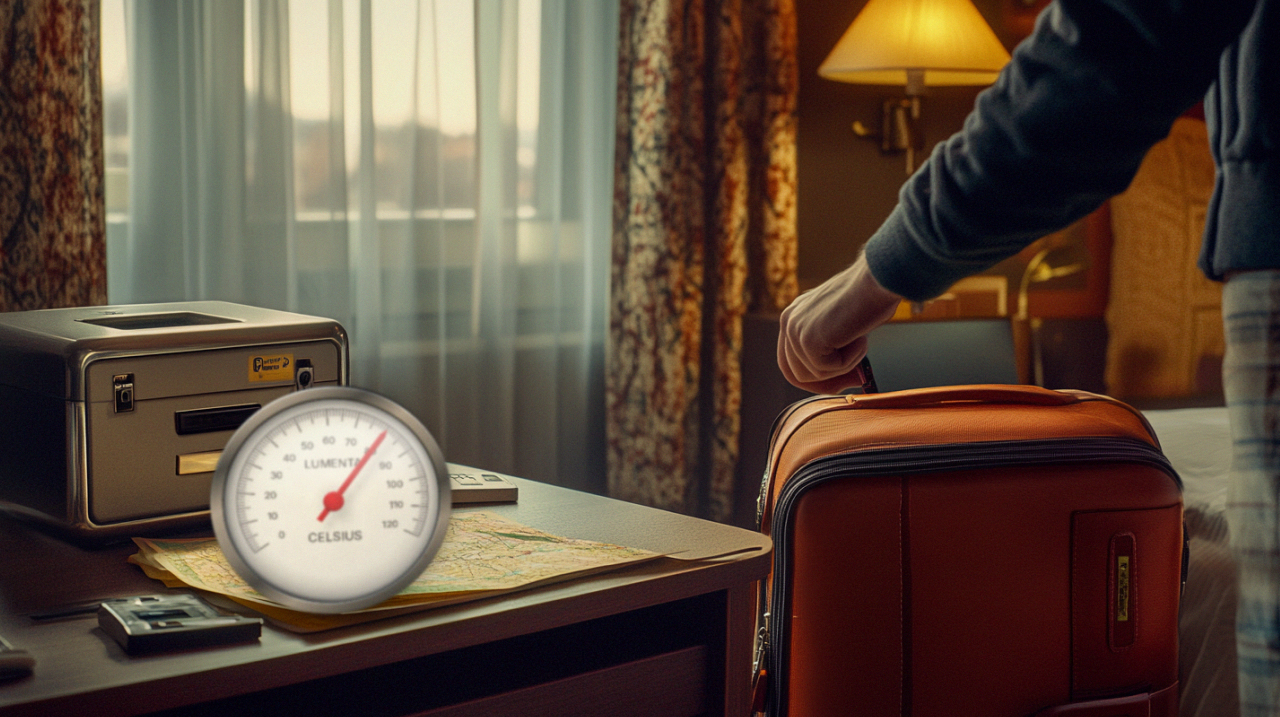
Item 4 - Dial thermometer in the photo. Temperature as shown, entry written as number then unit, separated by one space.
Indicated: 80 °C
